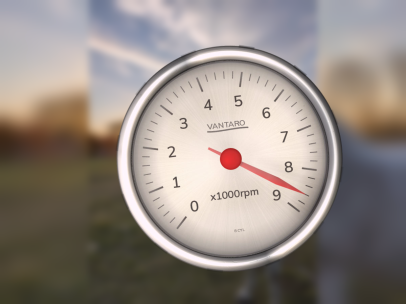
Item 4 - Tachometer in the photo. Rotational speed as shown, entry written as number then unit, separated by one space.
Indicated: 8600 rpm
